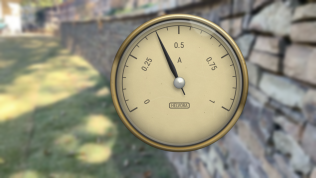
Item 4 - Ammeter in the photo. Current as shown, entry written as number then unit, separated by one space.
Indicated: 0.4 A
